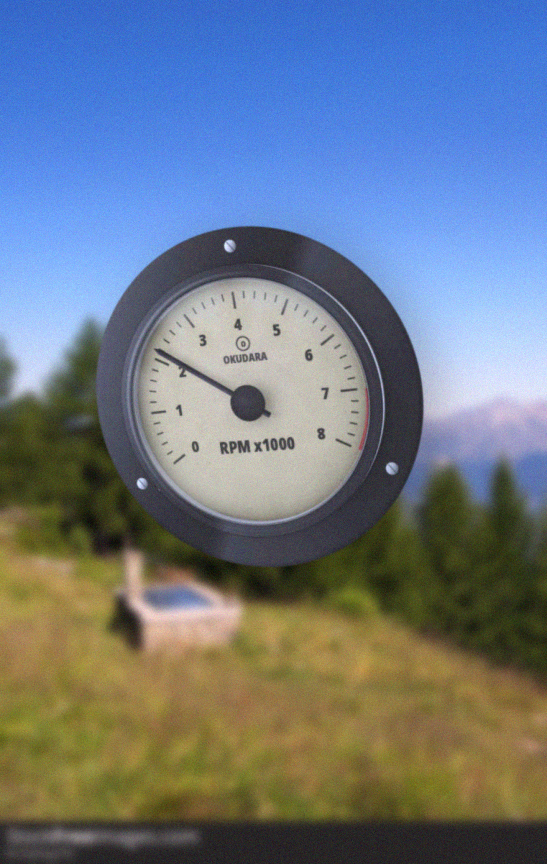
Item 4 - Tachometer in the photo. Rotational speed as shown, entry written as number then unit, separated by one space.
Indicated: 2200 rpm
